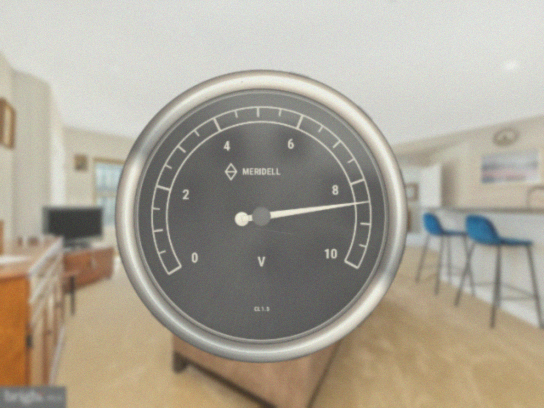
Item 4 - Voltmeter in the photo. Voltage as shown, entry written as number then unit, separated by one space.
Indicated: 8.5 V
